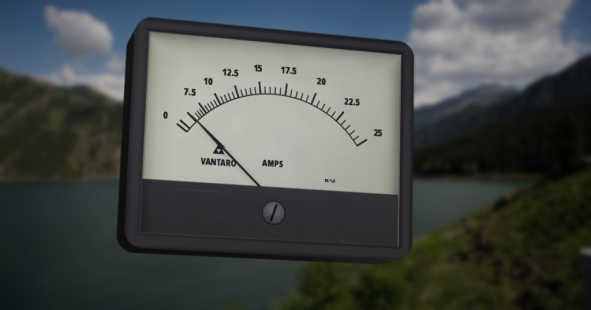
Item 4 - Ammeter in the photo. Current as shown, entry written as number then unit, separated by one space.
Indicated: 5 A
